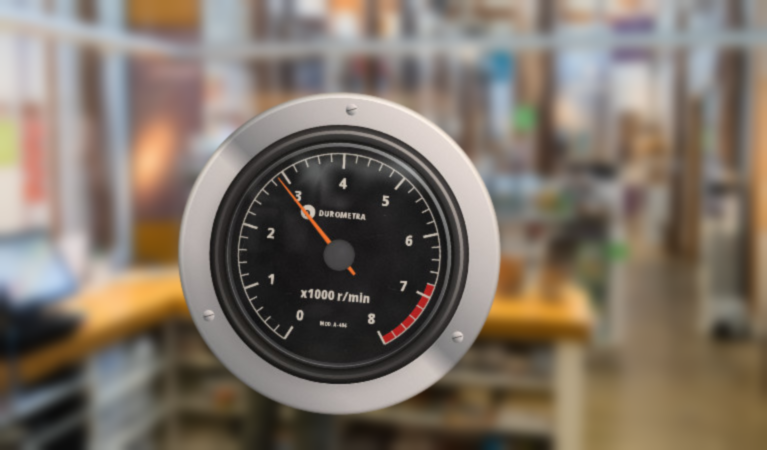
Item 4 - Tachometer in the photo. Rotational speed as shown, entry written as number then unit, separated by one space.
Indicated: 2900 rpm
